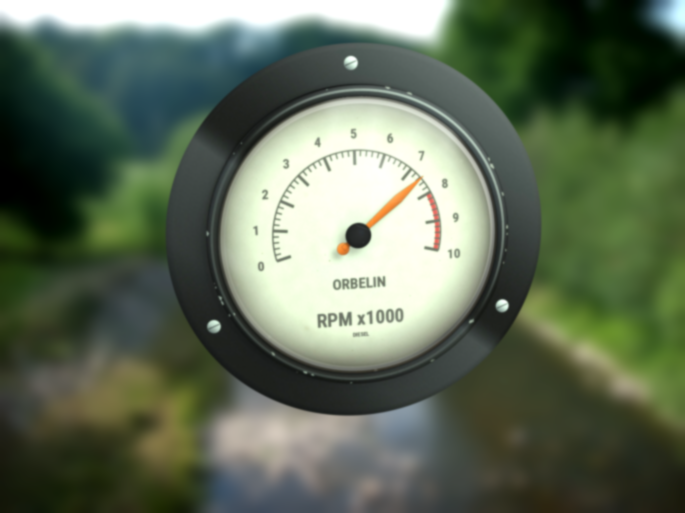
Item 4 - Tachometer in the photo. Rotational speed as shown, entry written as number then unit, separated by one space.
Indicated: 7400 rpm
